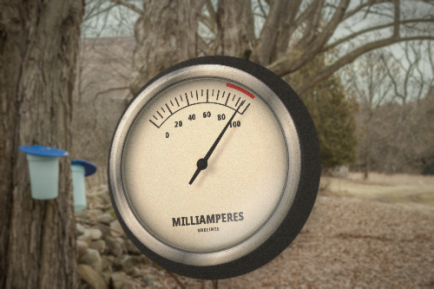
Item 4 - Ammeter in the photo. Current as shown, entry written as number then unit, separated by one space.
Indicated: 95 mA
